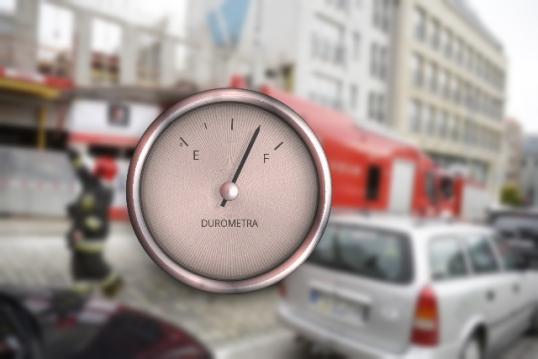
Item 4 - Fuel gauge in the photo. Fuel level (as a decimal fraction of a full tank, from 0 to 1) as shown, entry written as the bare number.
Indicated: 0.75
